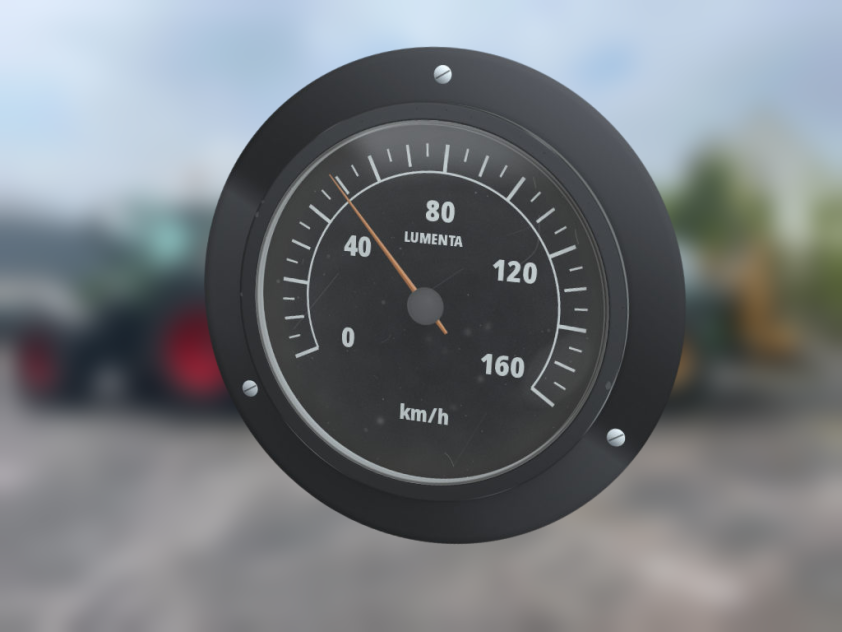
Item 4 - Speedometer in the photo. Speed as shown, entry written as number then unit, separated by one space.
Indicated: 50 km/h
